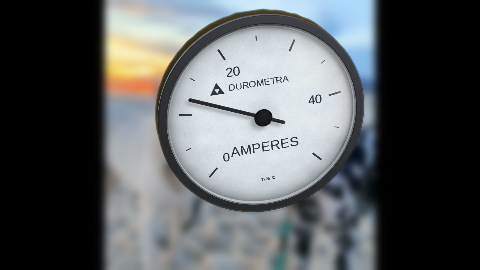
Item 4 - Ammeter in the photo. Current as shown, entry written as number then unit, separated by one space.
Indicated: 12.5 A
